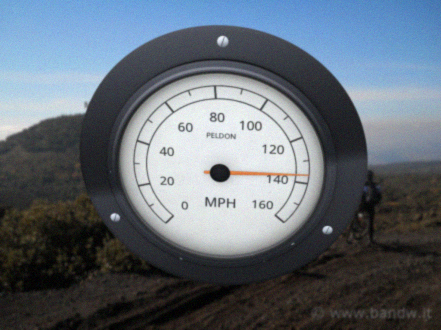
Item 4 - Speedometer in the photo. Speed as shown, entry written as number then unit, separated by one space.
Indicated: 135 mph
